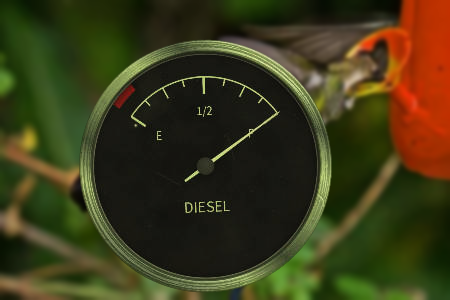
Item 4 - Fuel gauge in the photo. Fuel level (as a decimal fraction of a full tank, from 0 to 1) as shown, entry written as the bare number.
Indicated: 1
